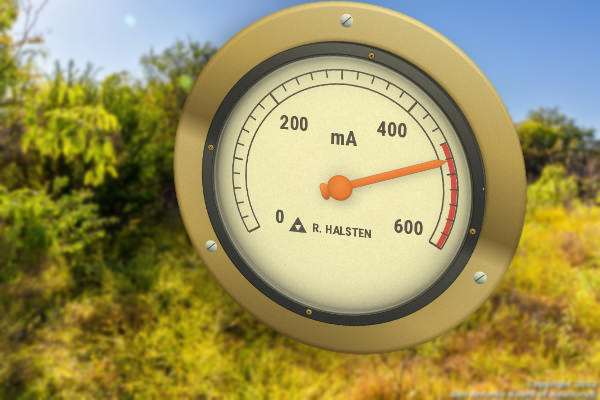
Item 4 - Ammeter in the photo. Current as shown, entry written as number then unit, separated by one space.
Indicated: 480 mA
